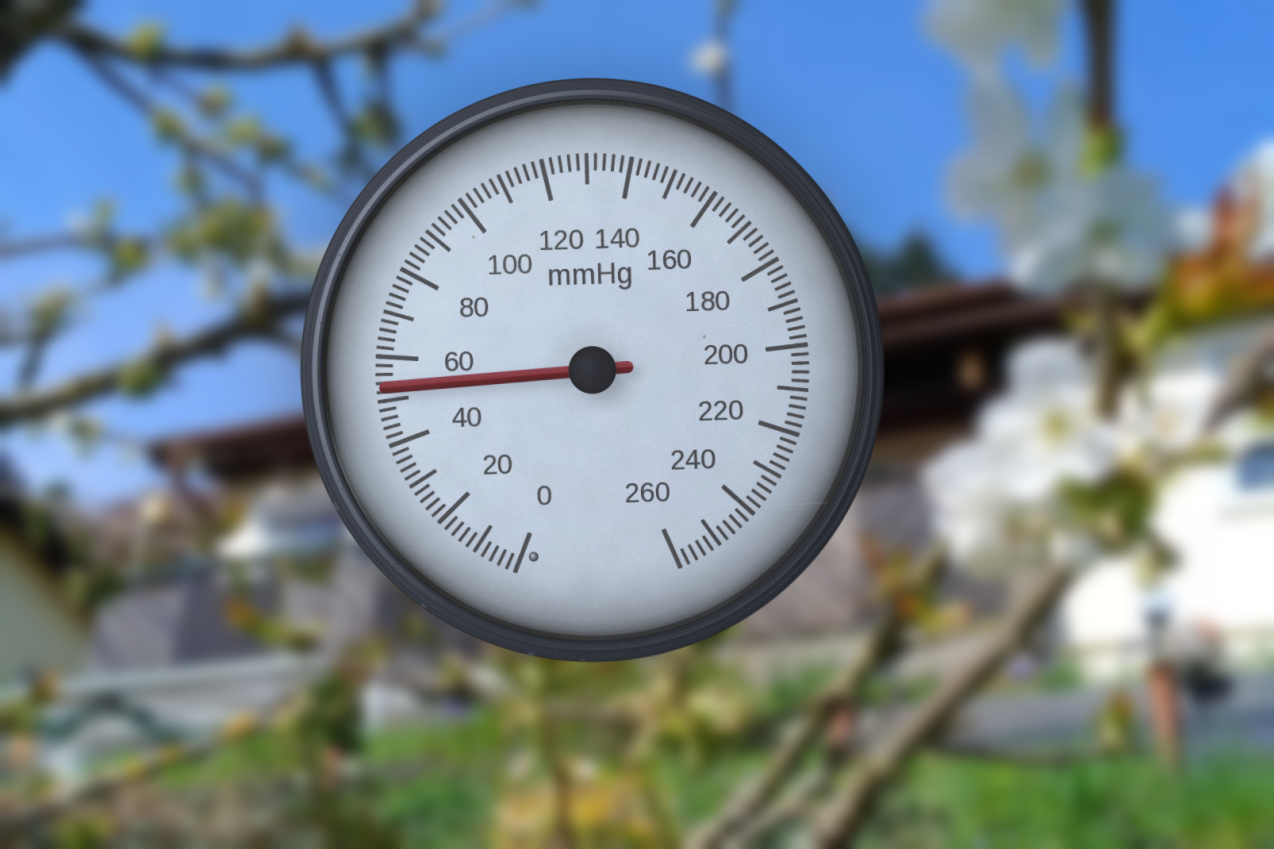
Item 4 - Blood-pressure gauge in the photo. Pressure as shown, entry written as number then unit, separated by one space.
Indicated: 53 mmHg
